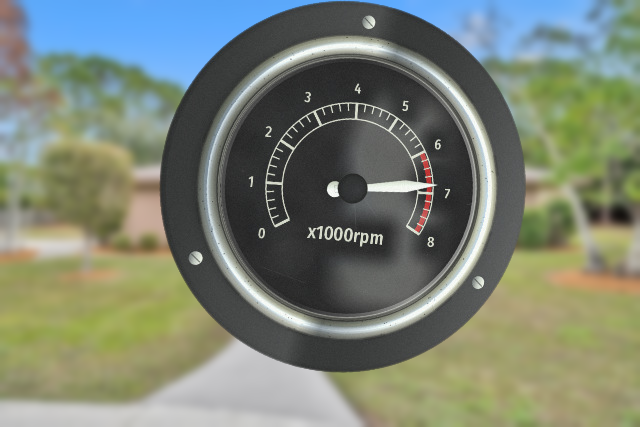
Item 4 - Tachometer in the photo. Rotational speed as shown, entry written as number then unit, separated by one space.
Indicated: 6800 rpm
